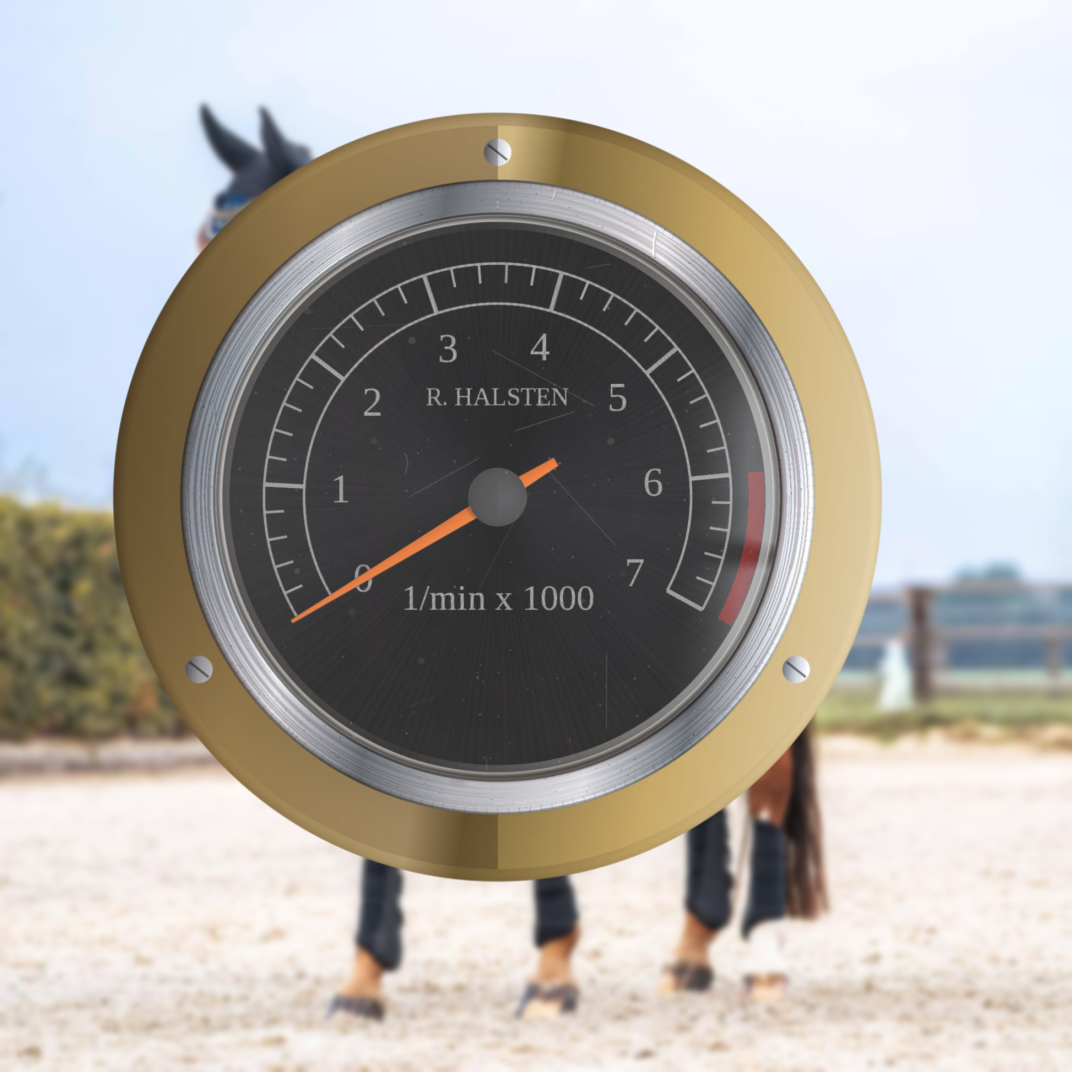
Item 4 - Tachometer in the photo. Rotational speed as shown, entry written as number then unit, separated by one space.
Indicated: 0 rpm
